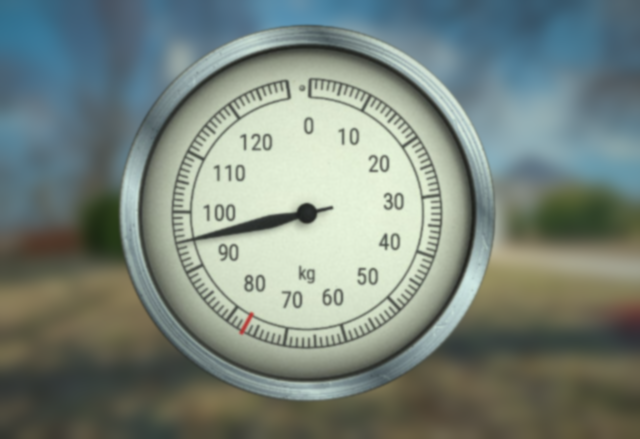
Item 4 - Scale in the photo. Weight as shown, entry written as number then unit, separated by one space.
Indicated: 95 kg
